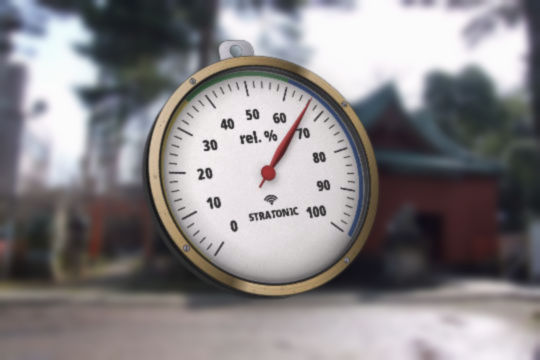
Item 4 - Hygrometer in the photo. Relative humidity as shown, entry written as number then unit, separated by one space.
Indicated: 66 %
